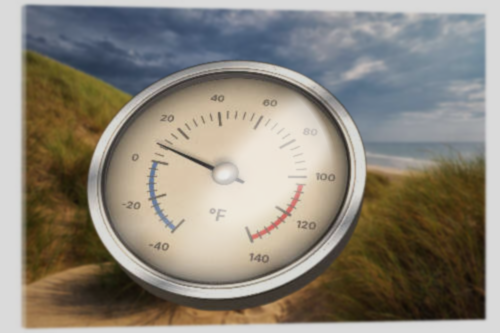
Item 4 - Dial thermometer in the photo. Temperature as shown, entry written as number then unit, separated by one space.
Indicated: 8 °F
